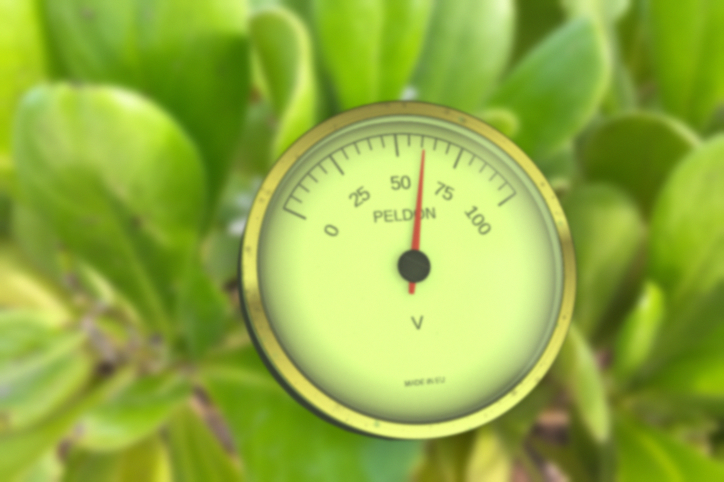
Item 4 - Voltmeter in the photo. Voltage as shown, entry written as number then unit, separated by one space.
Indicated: 60 V
